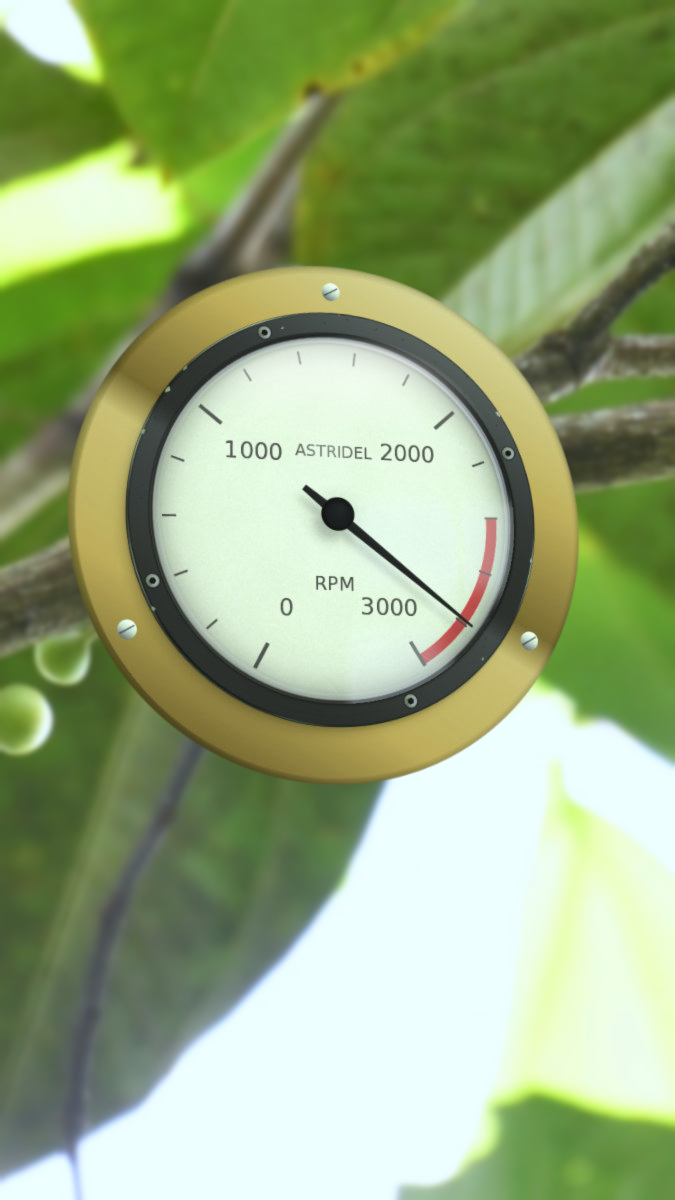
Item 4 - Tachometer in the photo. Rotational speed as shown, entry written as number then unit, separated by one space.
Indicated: 2800 rpm
